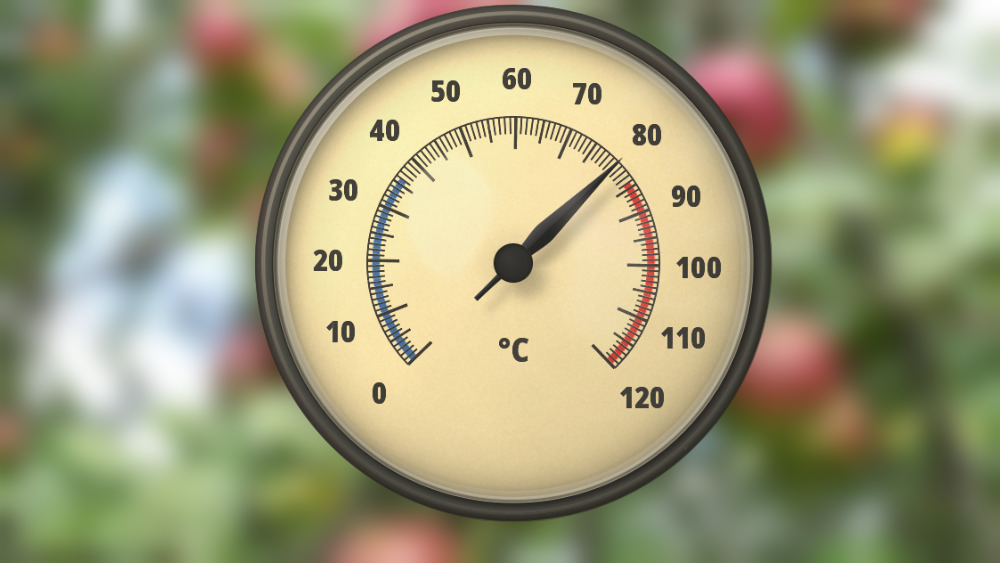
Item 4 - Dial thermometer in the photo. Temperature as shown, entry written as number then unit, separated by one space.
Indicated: 80 °C
